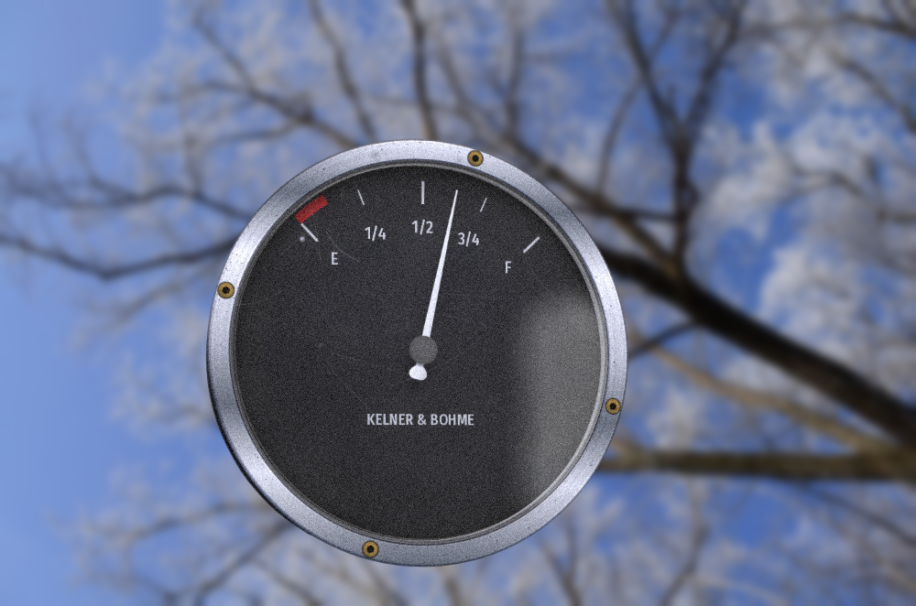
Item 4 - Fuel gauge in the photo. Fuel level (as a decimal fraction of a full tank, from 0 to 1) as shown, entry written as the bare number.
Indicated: 0.625
